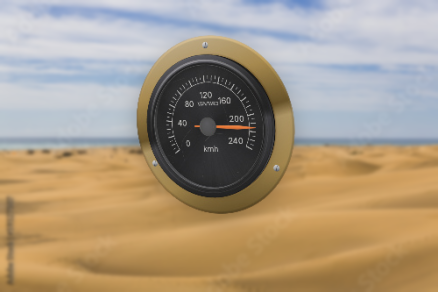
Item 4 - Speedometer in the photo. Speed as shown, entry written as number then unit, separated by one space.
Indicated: 215 km/h
